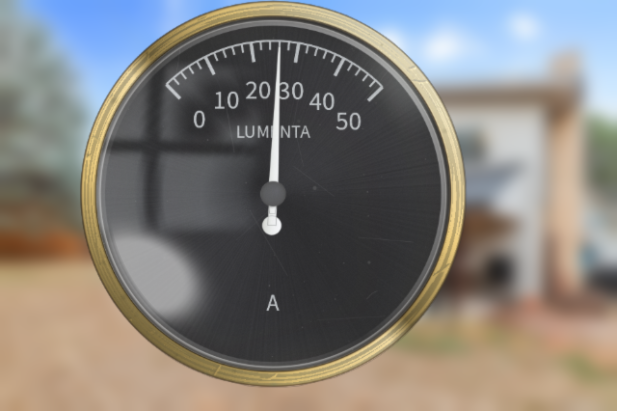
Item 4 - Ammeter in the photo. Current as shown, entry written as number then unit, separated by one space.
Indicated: 26 A
